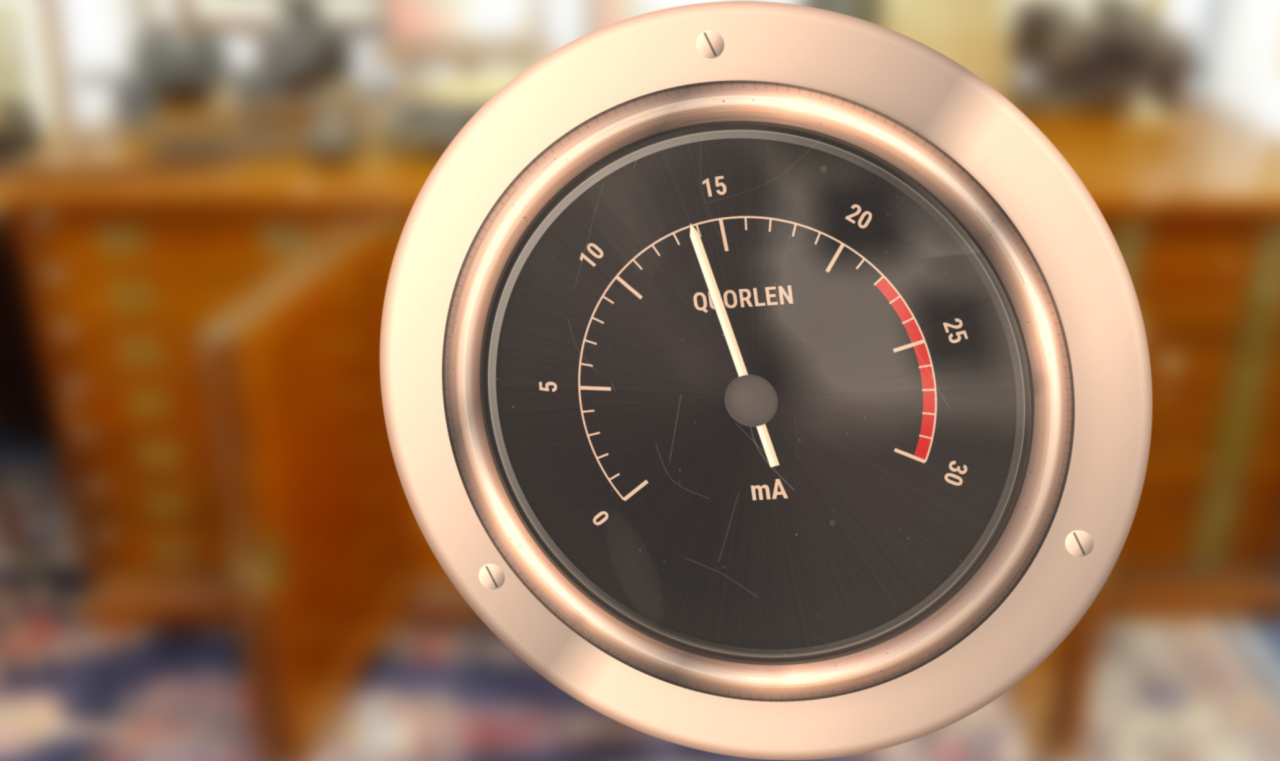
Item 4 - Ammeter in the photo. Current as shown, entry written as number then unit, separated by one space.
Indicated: 14 mA
